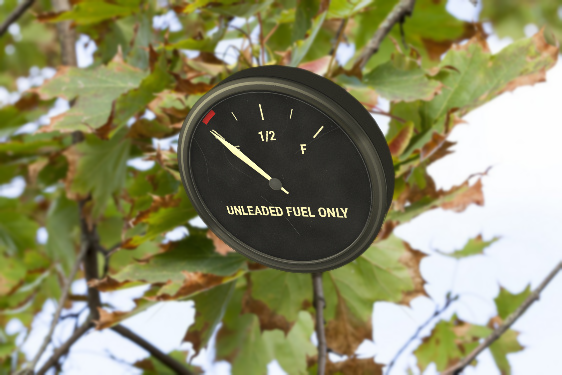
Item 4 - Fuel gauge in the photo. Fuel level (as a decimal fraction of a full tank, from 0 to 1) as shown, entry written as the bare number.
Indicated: 0
